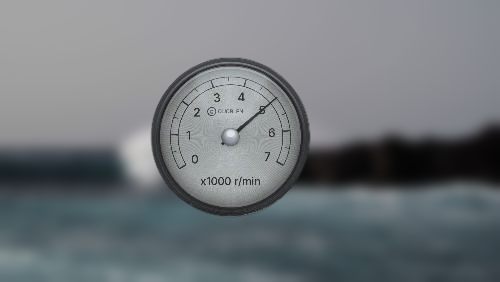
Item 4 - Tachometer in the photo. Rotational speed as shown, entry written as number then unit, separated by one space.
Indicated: 5000 rpm
